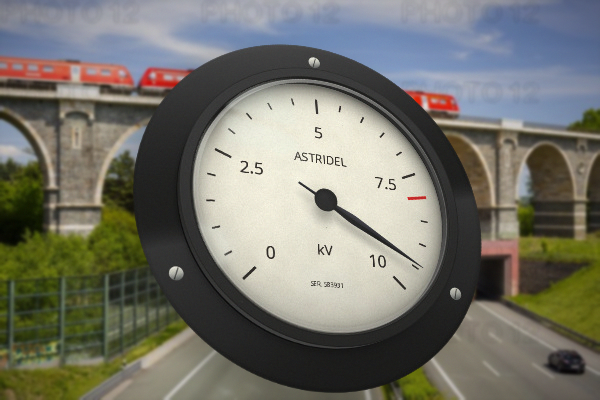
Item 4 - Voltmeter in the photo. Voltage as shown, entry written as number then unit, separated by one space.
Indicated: 9.5 kV
